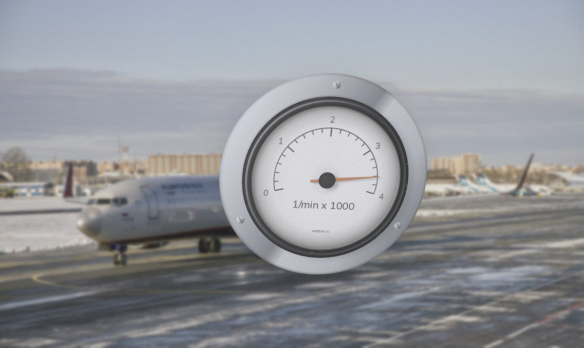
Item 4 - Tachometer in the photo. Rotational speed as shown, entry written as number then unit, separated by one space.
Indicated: 3600 rpm
